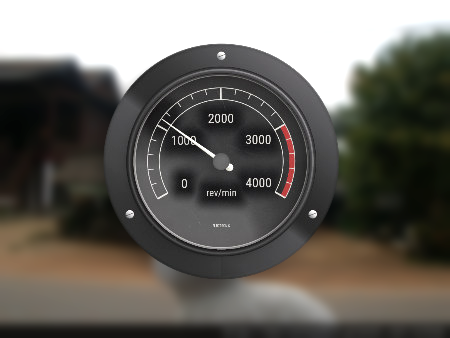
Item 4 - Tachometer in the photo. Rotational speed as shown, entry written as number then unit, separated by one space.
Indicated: 1100 rpm
